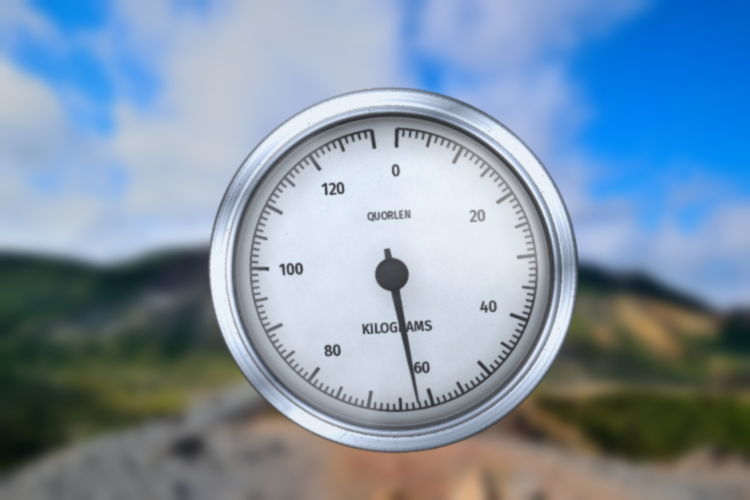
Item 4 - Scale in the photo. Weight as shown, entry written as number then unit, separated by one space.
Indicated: 62 kg
